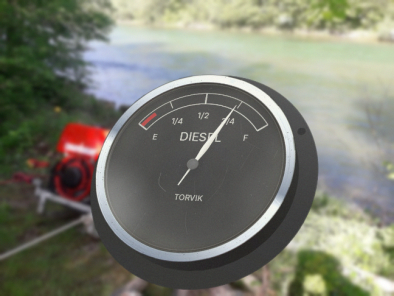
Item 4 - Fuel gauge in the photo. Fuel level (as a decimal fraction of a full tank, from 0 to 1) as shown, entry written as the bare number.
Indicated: 0.75
